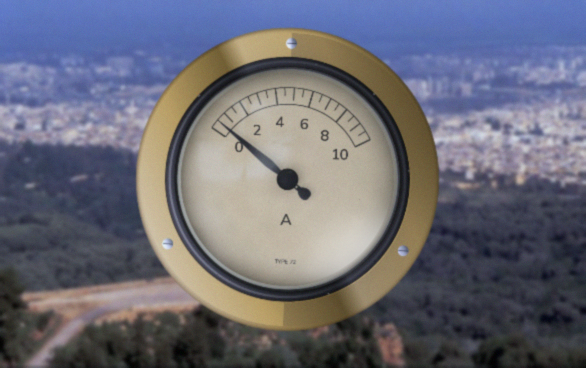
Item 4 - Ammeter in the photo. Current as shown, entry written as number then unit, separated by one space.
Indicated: 0.5 A
